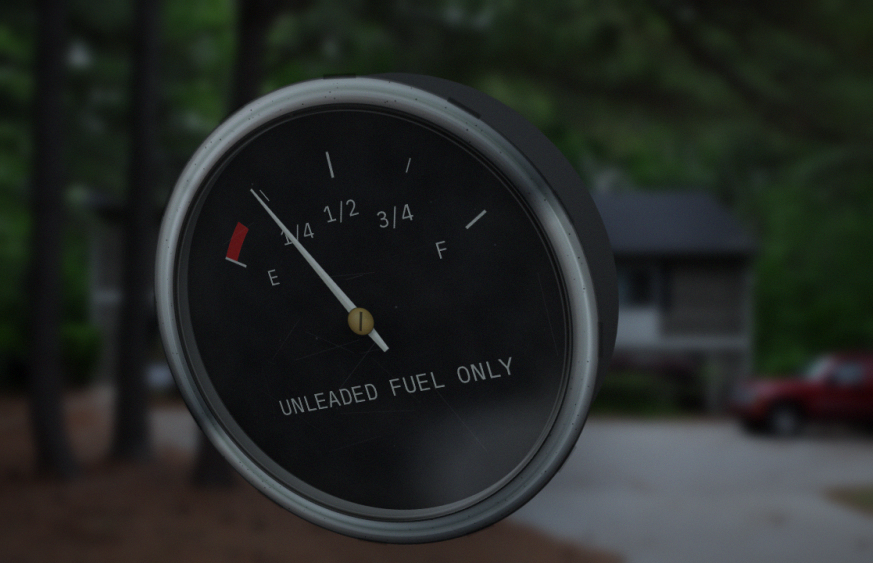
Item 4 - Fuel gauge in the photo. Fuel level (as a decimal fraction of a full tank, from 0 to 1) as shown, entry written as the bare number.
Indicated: 0.25
